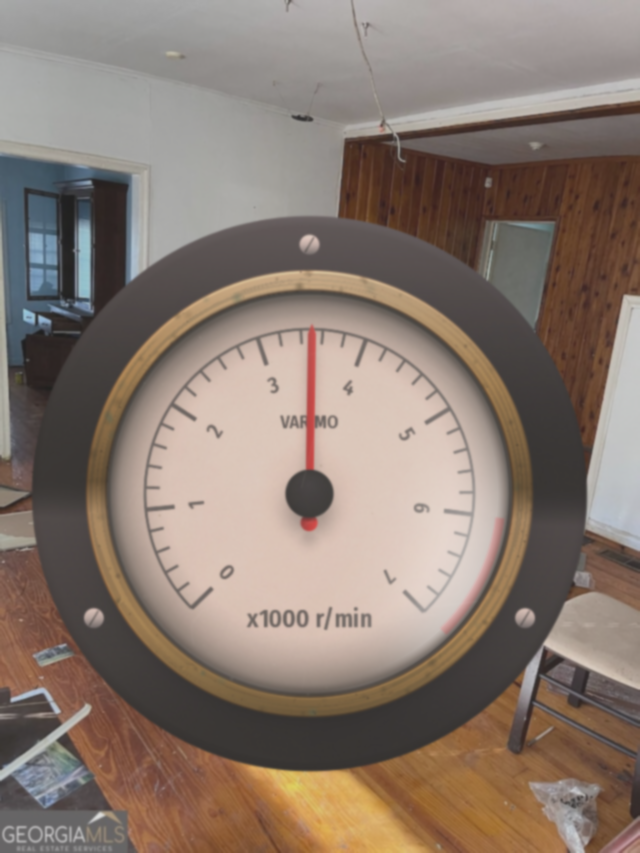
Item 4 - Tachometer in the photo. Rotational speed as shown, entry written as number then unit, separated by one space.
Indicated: 3500 rpm
